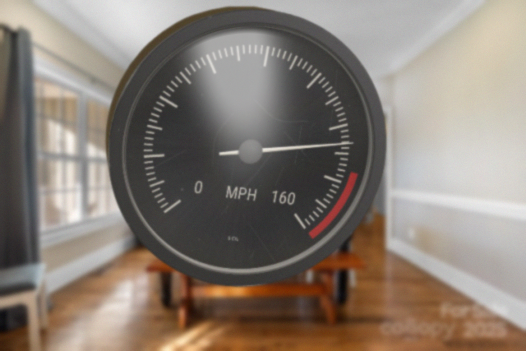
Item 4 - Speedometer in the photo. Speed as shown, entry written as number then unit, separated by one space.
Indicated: 126 mph
